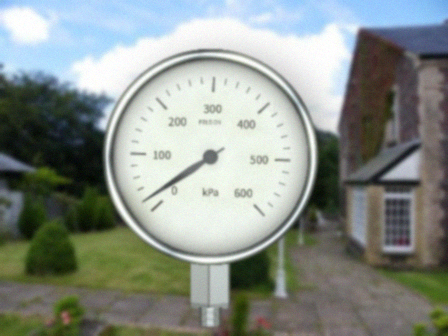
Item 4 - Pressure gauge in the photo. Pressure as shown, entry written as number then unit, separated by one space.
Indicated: 20 kPa
